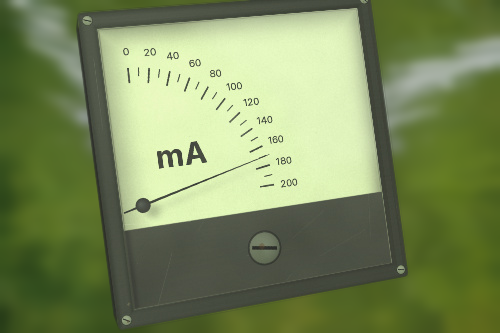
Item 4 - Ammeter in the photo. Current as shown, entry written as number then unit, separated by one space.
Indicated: 170 mA
